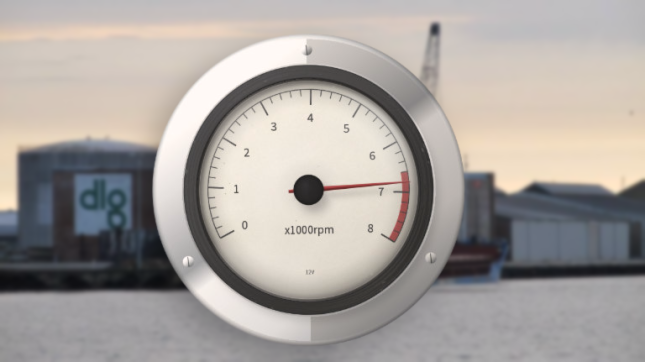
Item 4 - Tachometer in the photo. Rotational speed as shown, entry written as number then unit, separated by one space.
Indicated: 6800 rpm
